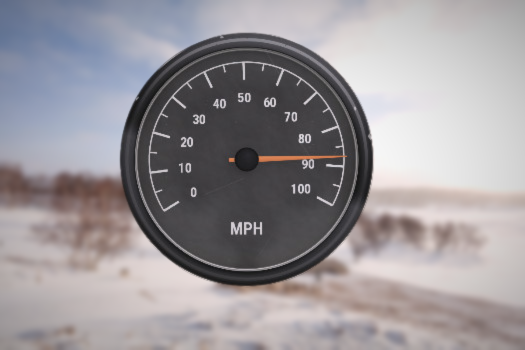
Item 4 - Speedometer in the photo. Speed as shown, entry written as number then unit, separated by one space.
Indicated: 87.5 mph
